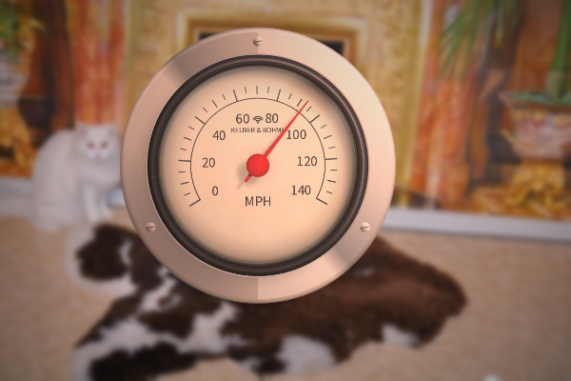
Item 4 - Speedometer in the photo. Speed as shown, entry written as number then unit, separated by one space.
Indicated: 92.5 mph
